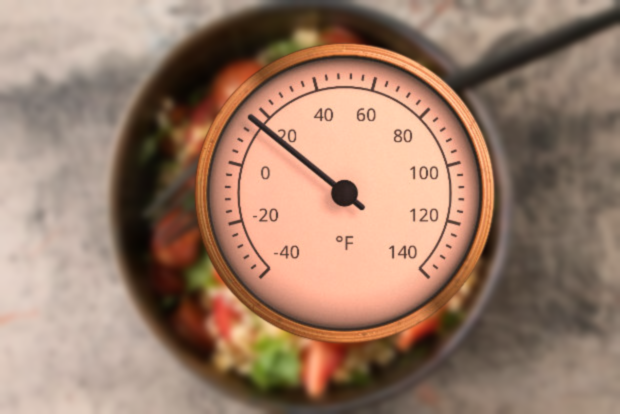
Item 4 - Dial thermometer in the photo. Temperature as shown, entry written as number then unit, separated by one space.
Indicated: 16 °F
